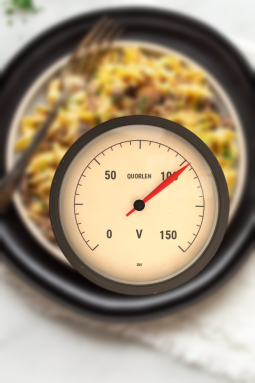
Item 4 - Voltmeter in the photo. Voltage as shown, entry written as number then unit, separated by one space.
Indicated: 102.5 V
